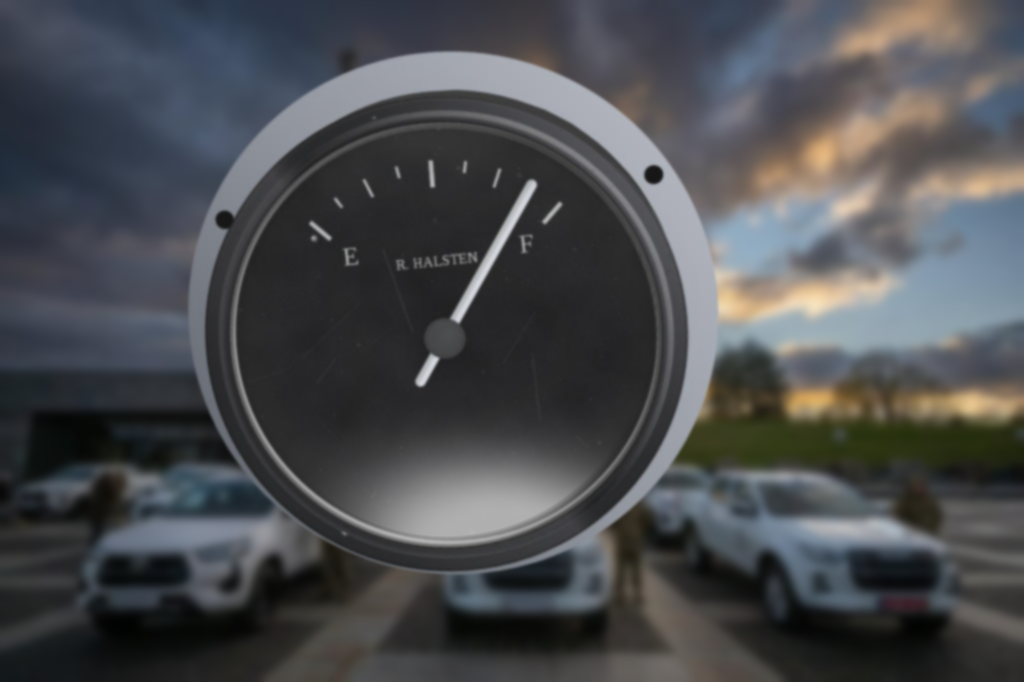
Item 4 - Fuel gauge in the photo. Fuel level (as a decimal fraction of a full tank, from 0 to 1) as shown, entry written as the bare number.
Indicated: 0.875
